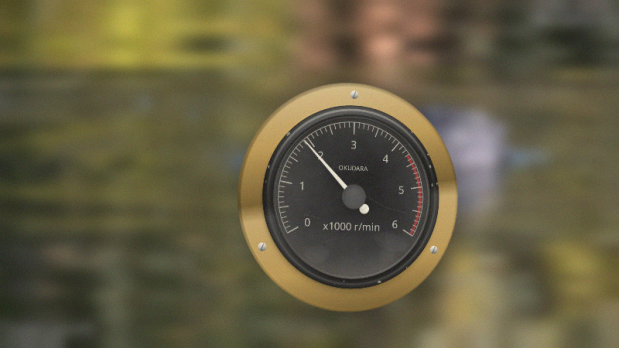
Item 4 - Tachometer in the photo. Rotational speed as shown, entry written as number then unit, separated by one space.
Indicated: 1900 rpm
